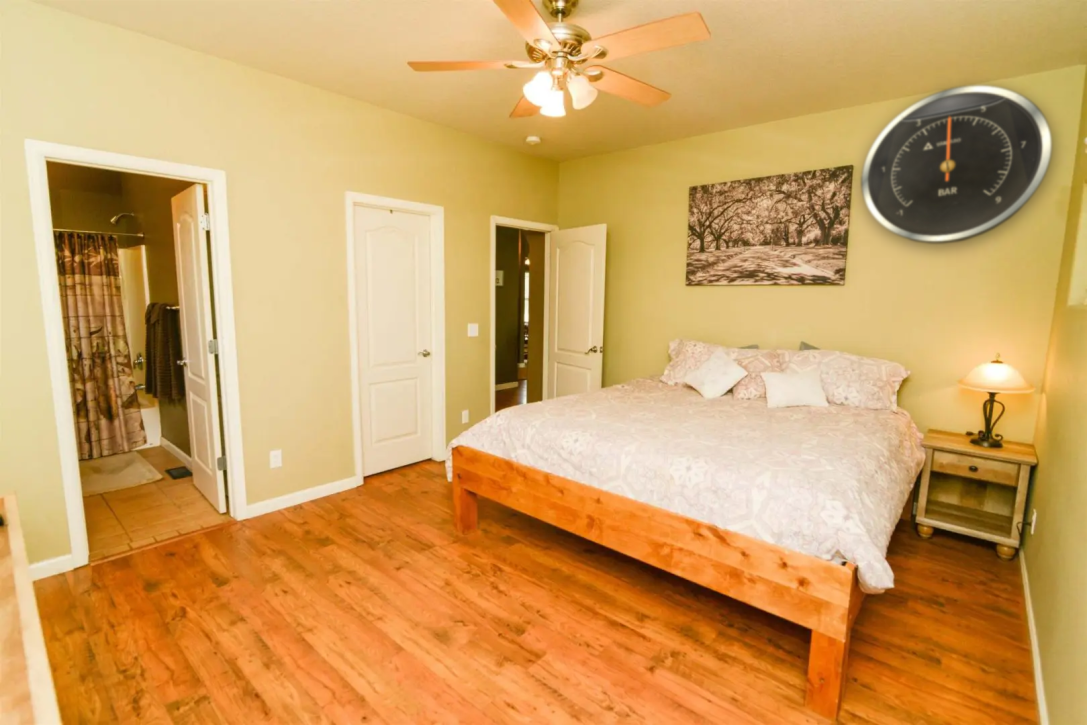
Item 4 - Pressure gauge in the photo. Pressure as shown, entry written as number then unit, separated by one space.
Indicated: 4 bar
